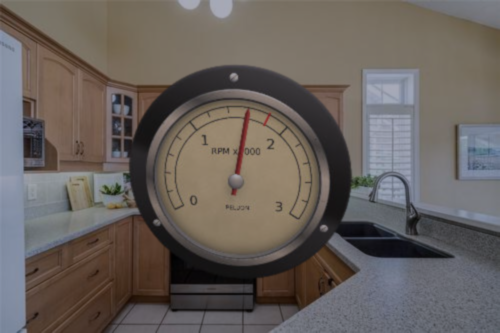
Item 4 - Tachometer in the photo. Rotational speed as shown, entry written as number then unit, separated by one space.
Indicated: 1600 rpm
